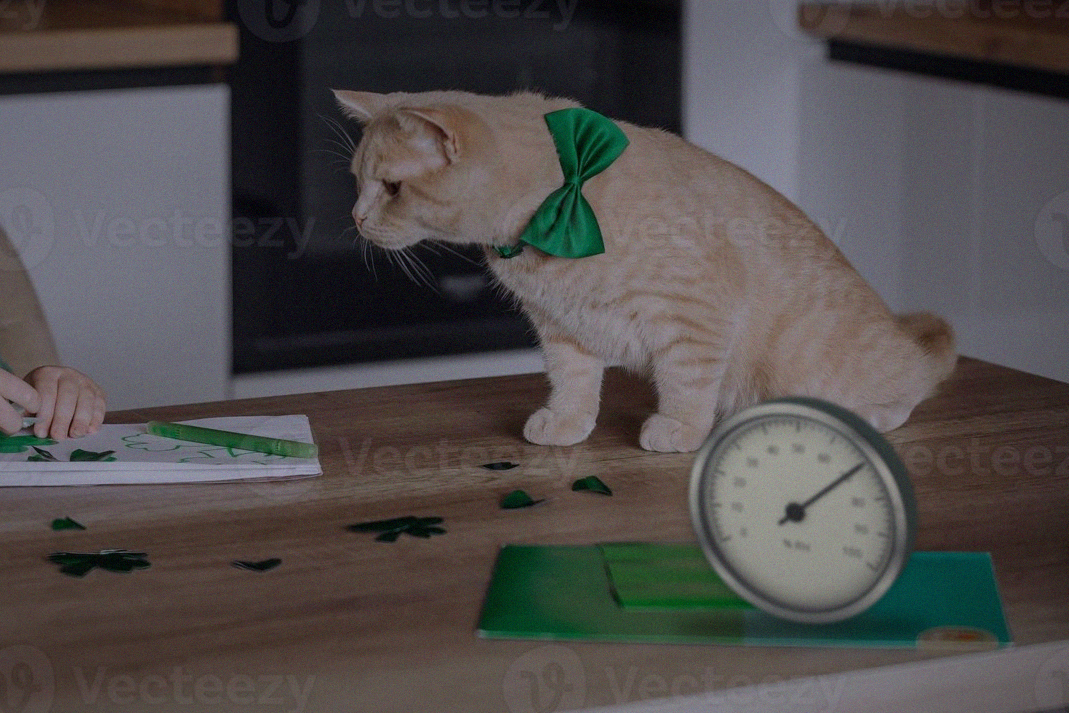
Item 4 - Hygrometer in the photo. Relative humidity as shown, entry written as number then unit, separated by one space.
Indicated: 70 %
